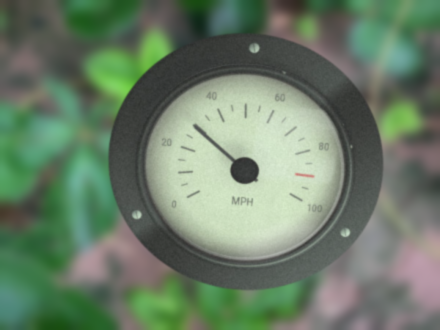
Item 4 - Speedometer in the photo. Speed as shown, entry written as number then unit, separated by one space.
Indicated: 30 mph
